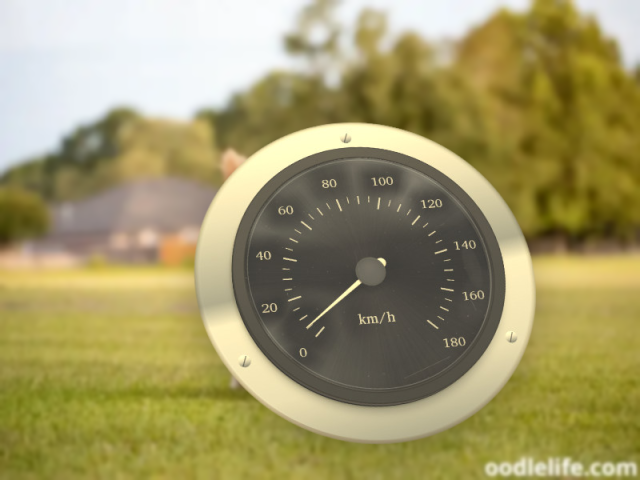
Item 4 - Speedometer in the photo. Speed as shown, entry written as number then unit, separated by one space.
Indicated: 5 km/h
